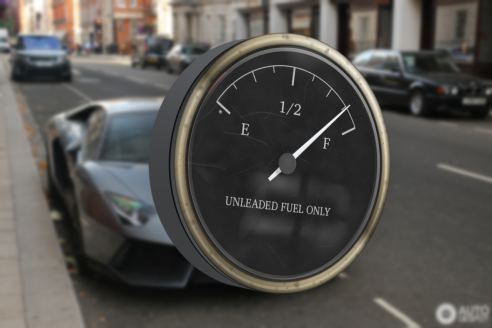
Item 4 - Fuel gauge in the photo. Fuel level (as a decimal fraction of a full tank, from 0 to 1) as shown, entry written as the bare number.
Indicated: 0.875
